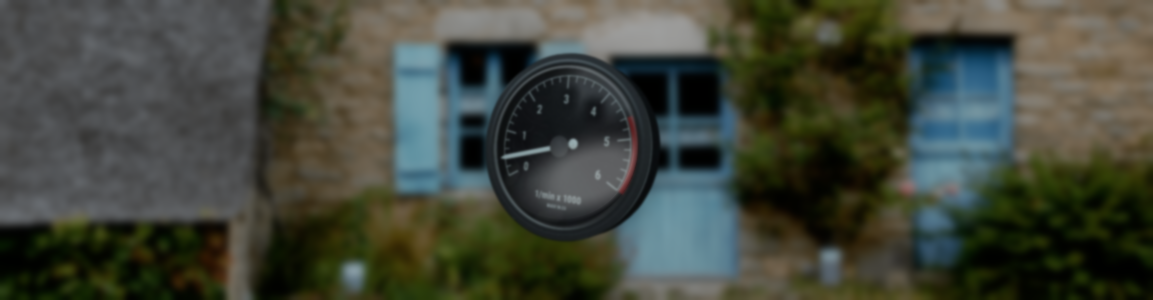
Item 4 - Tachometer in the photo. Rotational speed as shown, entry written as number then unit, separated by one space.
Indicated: 400 rpm
